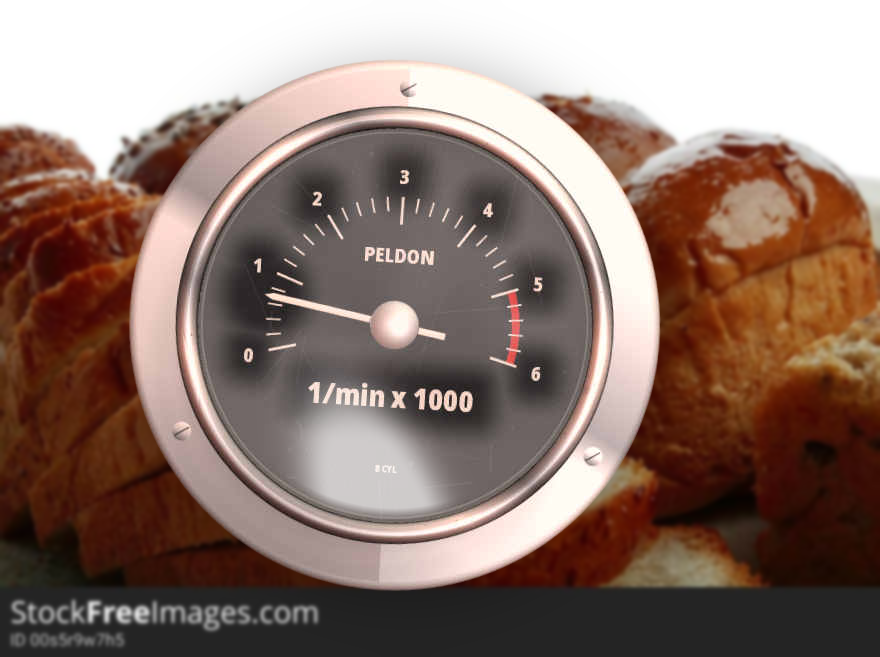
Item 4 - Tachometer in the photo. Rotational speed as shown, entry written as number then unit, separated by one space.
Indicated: 700 rpm
